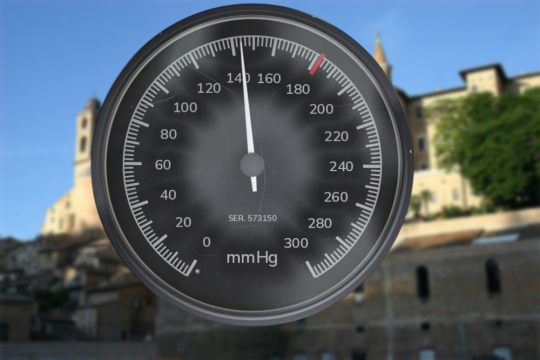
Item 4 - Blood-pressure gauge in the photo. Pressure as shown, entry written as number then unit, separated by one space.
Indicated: 144 mmHg
